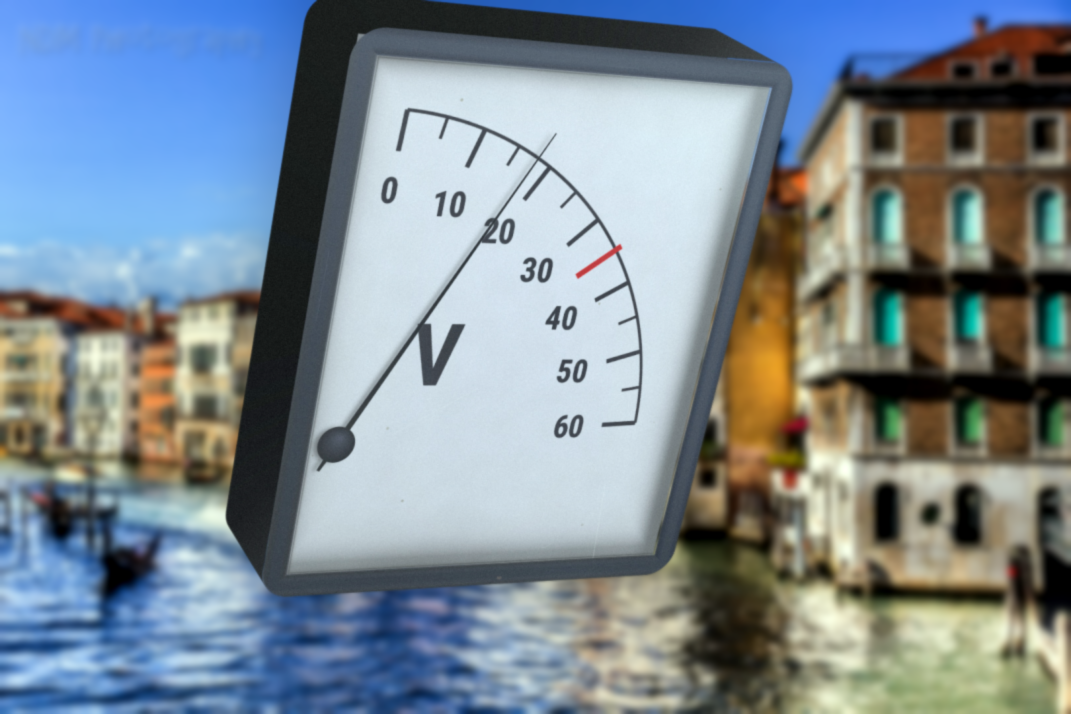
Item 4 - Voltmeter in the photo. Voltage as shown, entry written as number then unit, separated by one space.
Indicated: 17.5 V
